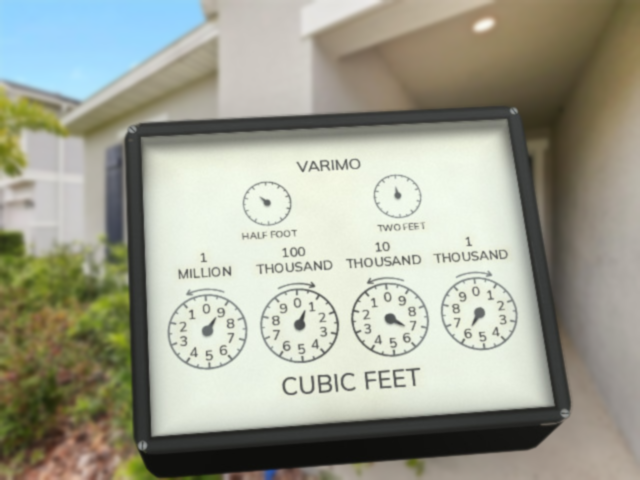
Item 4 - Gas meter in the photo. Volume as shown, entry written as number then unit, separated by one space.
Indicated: 906600 ft³
